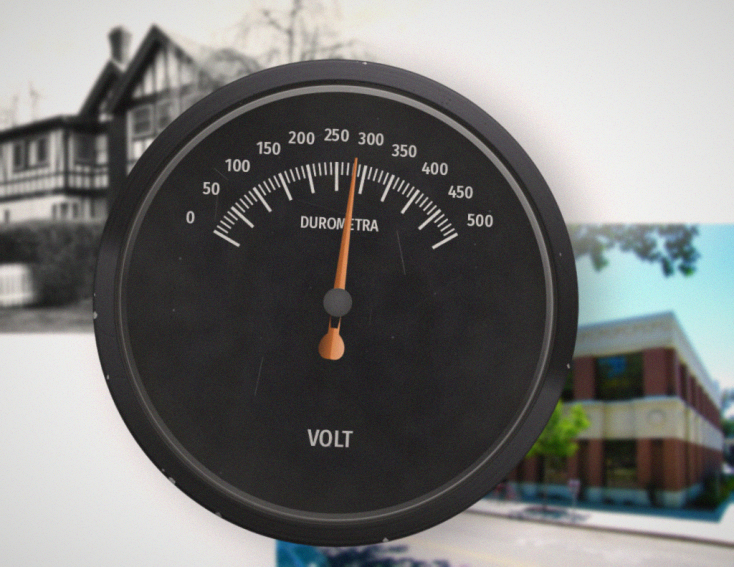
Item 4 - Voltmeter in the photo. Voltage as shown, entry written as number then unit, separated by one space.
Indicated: 280 V
